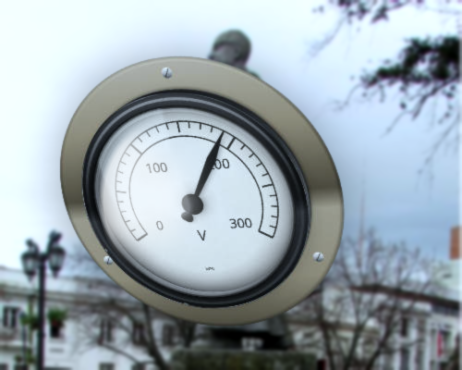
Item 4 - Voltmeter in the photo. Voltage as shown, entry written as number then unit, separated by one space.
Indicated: 190 V
